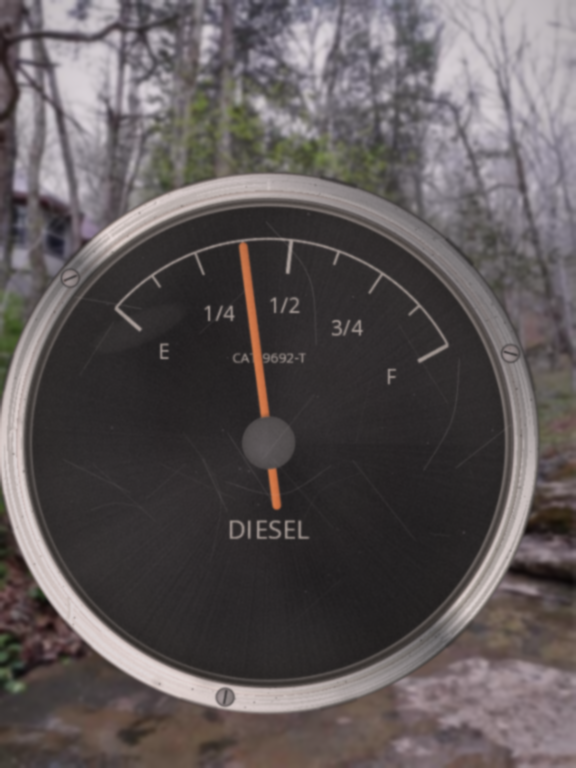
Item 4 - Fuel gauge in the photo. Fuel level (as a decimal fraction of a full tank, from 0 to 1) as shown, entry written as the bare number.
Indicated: 0.375
